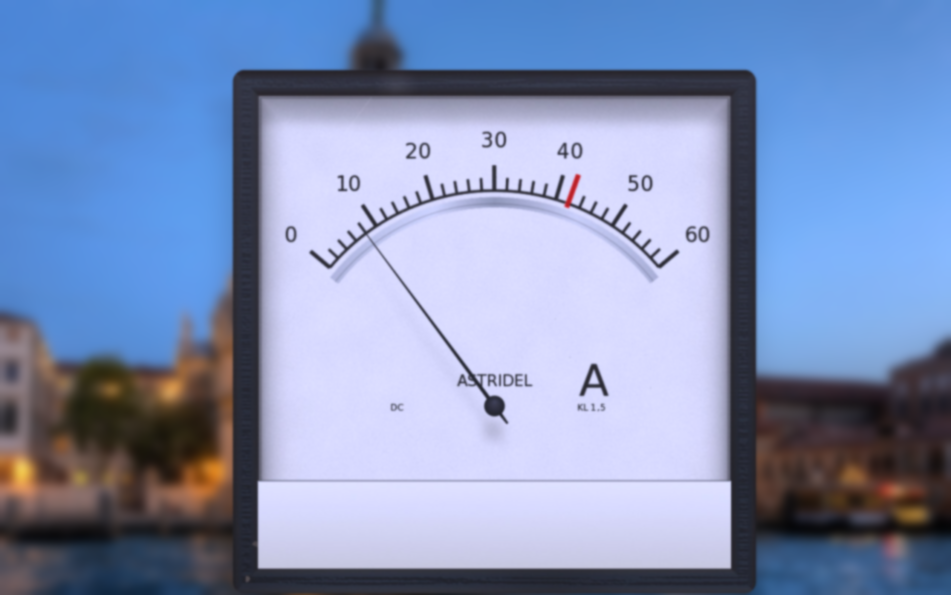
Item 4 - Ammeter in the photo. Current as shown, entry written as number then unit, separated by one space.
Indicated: 8 A
